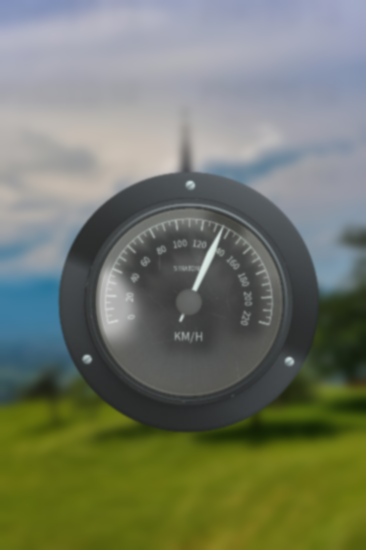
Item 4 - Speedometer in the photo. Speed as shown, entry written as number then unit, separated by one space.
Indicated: 135 km/h
